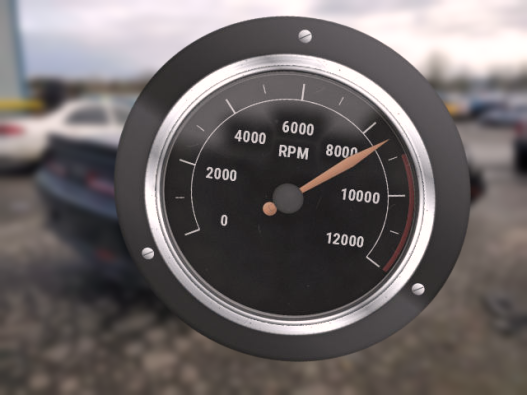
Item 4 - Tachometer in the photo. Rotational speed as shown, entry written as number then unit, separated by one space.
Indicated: 8500 rpm
